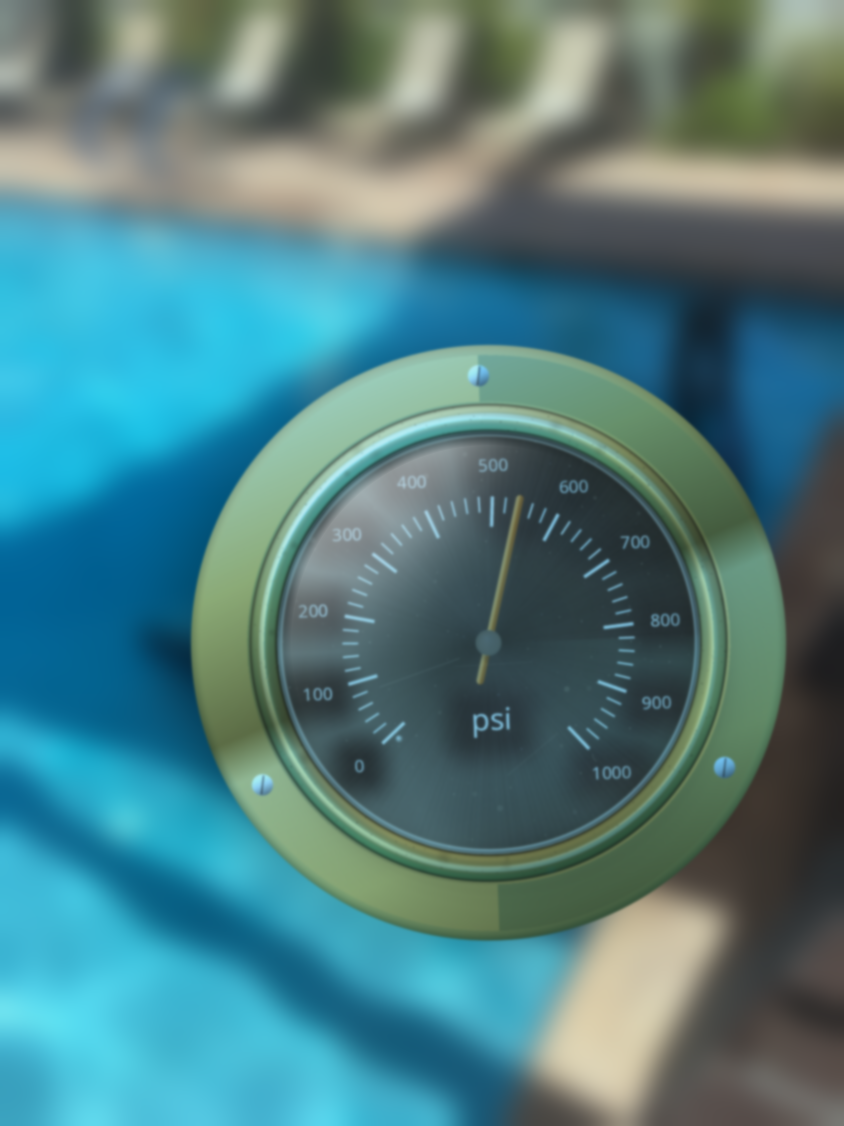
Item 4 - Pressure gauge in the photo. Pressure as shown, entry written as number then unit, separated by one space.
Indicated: 540 psi
